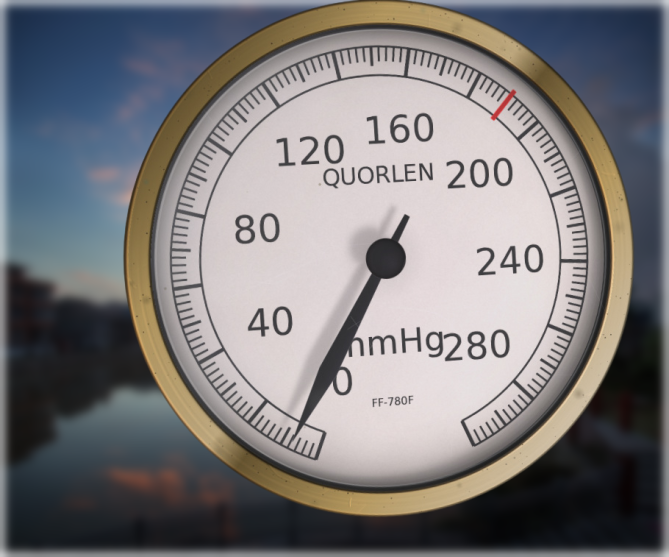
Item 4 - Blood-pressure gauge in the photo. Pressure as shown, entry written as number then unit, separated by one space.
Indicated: 8 mmHg
